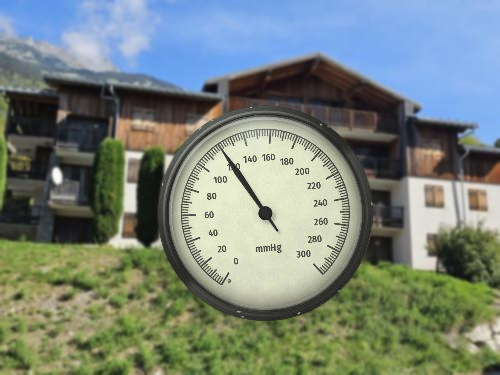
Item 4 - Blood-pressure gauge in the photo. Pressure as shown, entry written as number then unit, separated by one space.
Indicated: 120 mmHg
